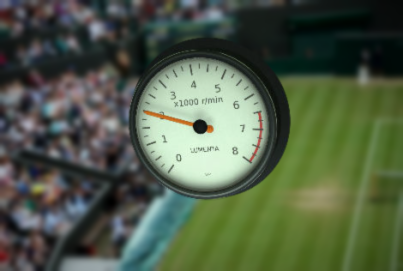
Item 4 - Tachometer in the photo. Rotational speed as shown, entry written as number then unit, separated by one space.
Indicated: 2000 rpm
